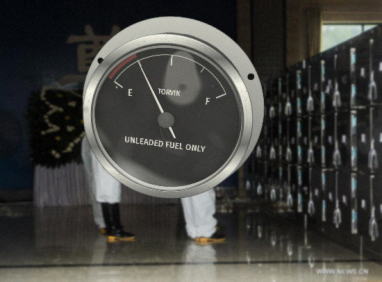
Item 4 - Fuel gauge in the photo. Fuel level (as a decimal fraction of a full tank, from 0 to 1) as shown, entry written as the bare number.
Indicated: 0.25
